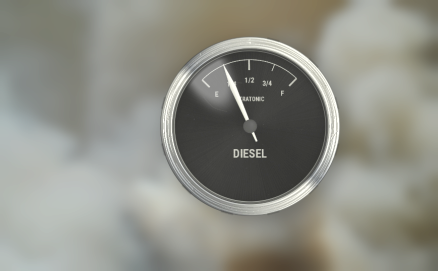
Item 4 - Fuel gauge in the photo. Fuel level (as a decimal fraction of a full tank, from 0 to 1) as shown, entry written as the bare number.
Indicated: 0.25
